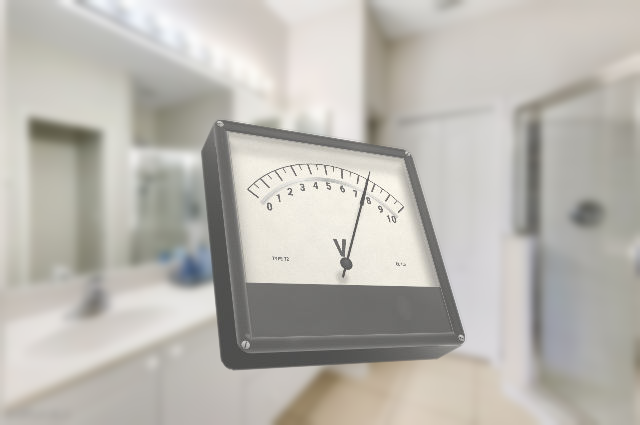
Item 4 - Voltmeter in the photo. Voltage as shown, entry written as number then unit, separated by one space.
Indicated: 7.5 V
